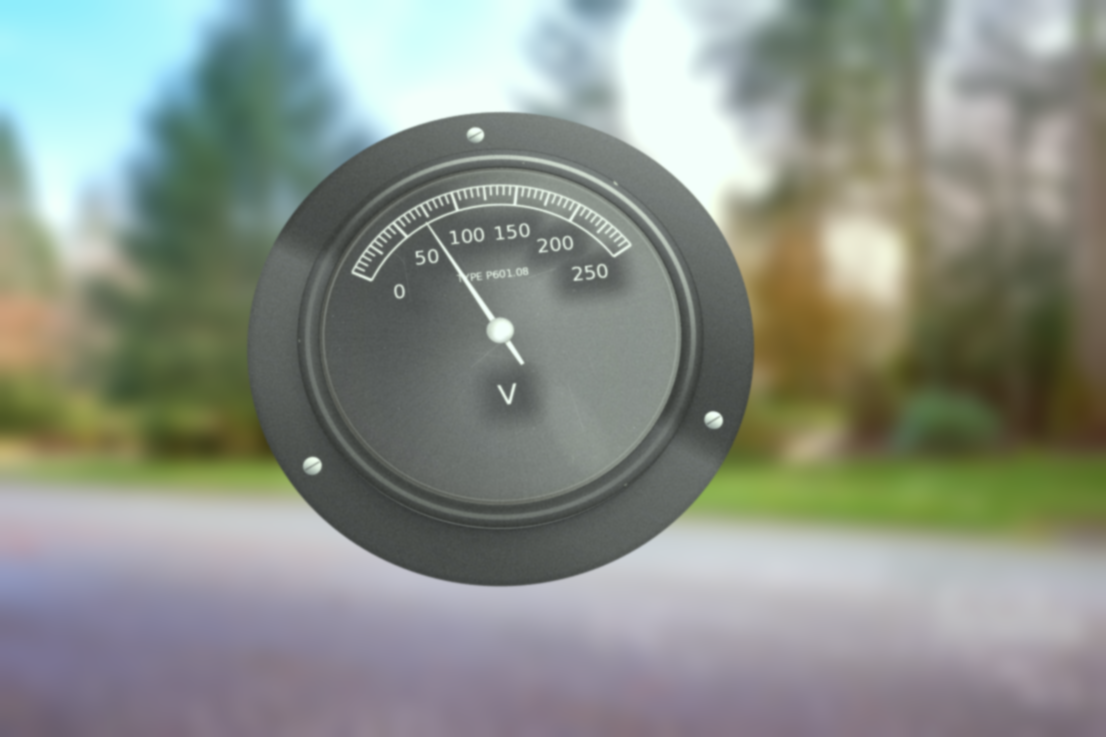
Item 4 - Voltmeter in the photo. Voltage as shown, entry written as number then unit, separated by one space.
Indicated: 70 V
